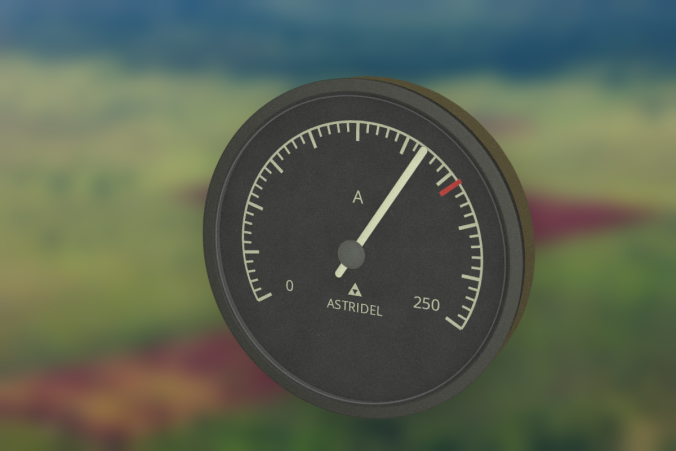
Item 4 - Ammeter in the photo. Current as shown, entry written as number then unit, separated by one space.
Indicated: 160 A
